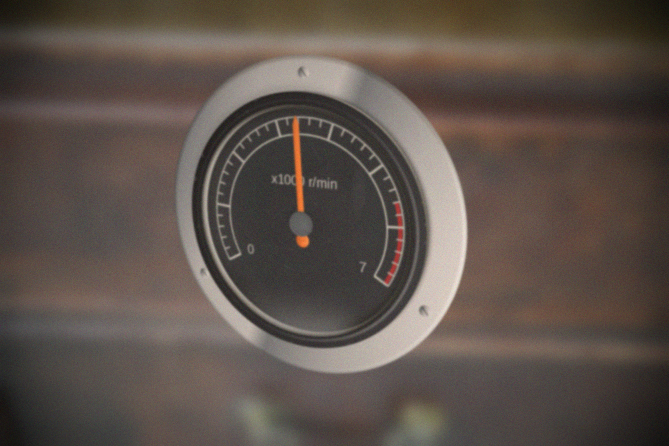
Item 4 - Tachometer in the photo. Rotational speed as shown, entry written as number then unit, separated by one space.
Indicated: 3400 rpm
